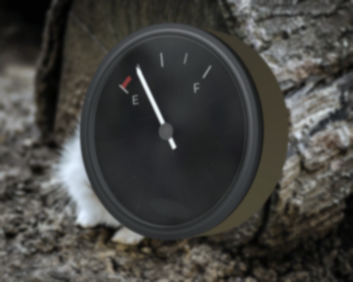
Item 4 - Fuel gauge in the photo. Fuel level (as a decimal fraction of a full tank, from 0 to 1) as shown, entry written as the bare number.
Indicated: 0.25
